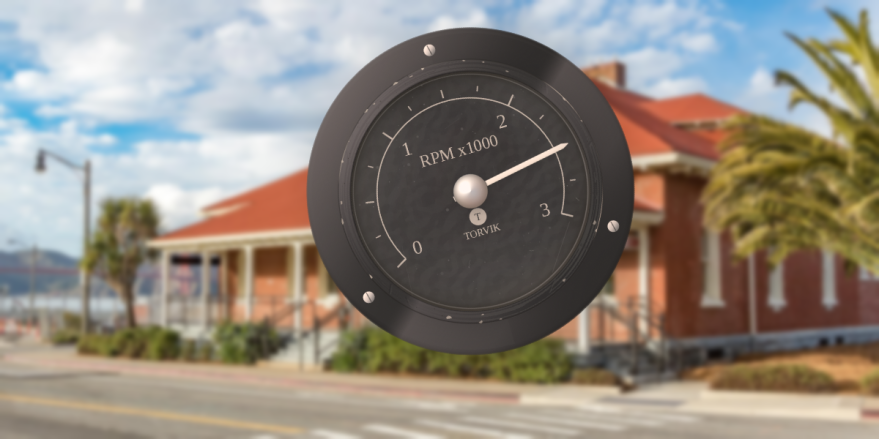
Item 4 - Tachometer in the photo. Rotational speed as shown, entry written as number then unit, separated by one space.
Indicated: 2500 rpm
